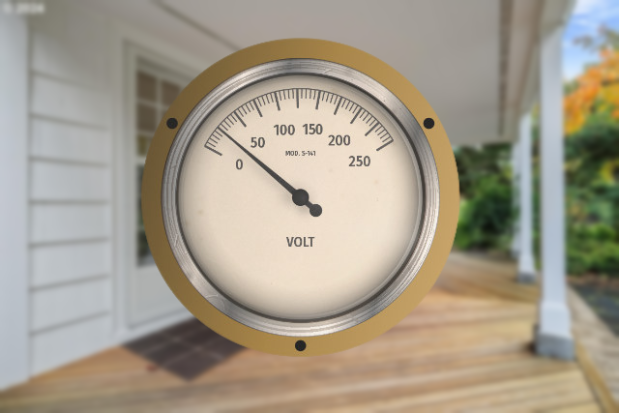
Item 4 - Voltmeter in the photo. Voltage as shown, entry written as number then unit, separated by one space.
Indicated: 25 V
